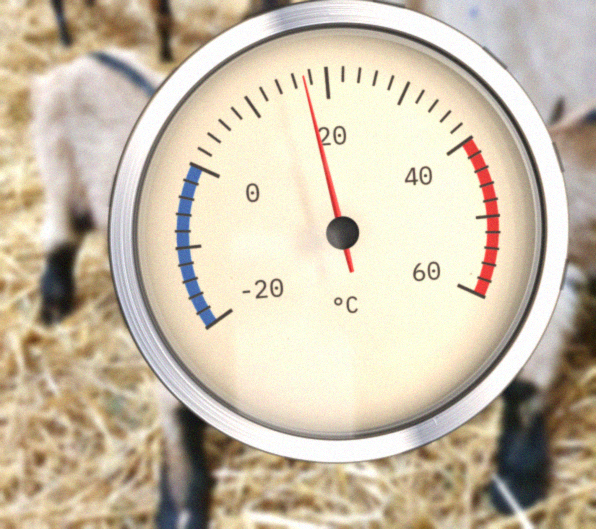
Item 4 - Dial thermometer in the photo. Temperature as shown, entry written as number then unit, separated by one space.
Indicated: 17 °C
